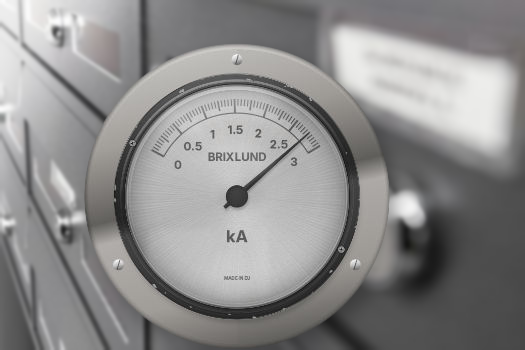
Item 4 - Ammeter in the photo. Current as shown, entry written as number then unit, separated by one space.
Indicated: 2.75 kA
